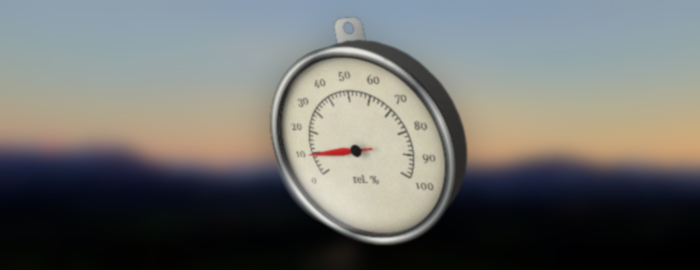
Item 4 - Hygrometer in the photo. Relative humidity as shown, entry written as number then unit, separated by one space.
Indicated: 10 %
